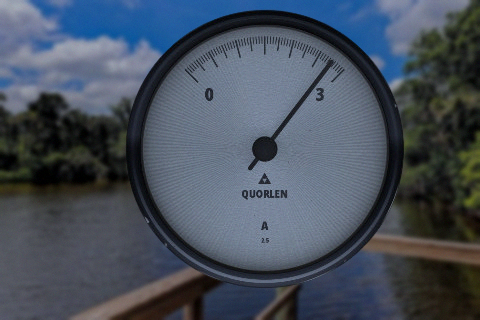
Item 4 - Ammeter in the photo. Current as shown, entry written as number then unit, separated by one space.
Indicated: 2.75 A
